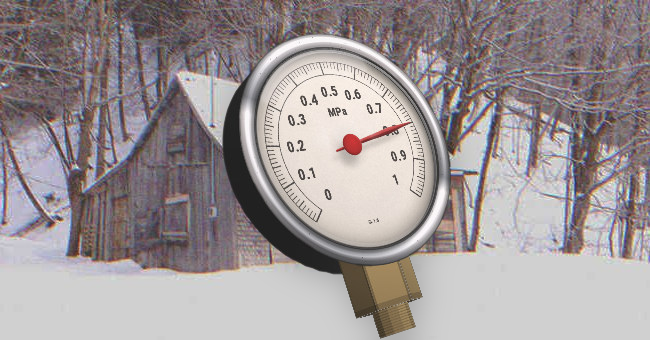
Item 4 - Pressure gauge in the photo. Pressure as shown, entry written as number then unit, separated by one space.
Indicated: 0.8 MPa
